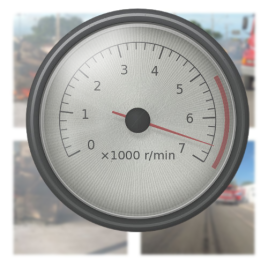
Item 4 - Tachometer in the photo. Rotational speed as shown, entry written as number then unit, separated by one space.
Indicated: 6600 rpm
